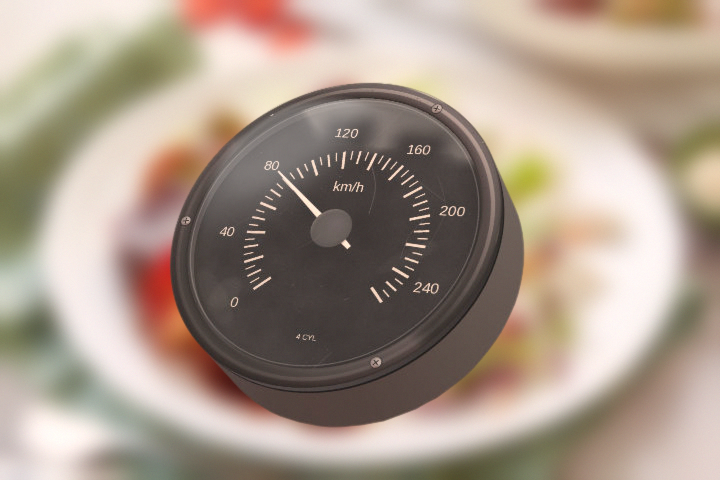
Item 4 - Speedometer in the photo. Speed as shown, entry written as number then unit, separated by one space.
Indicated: 80 km/h
